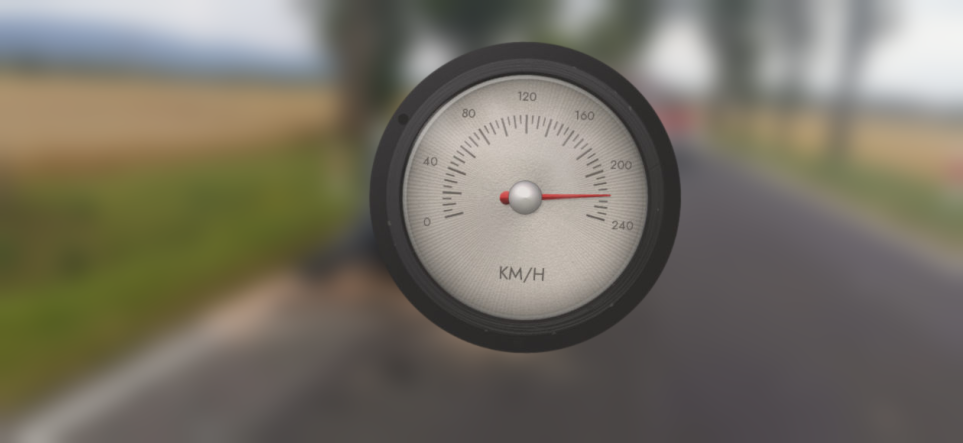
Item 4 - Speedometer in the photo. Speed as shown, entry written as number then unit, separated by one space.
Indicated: 220 km/h
